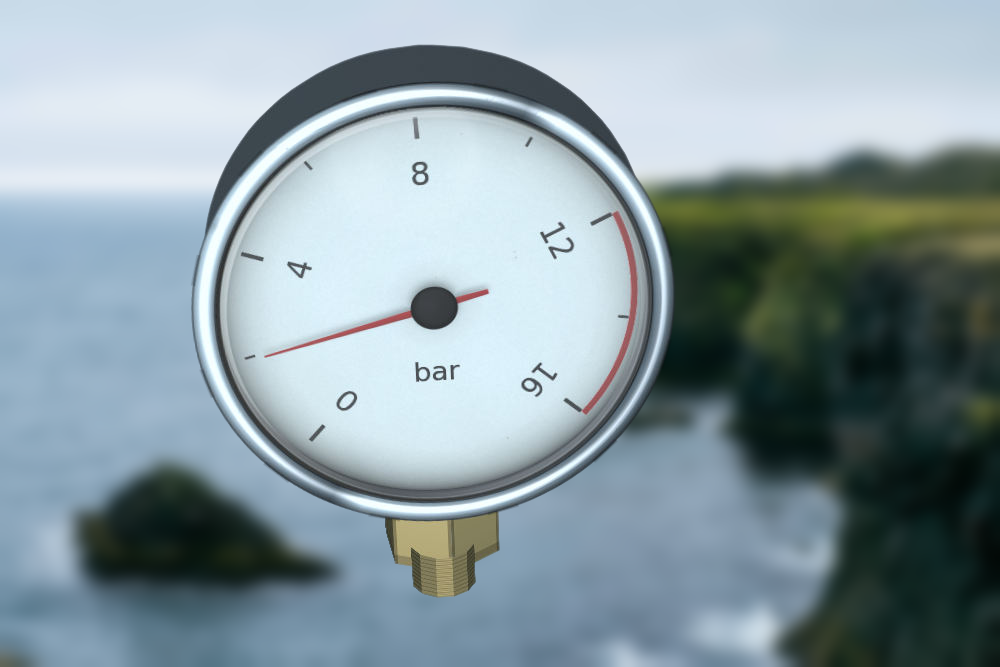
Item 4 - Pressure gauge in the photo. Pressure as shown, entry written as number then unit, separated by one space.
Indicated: 2 bar
